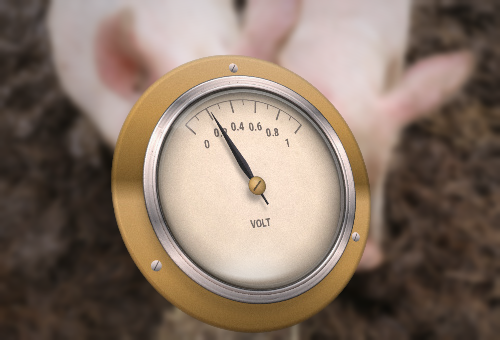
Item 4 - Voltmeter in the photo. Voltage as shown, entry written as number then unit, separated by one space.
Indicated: 0.2 V
